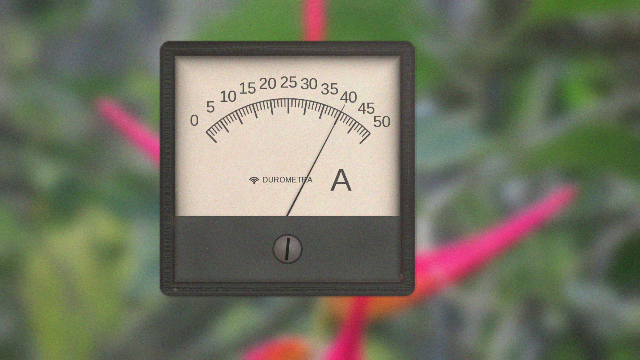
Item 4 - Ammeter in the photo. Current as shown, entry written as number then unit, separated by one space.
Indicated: 40 A
